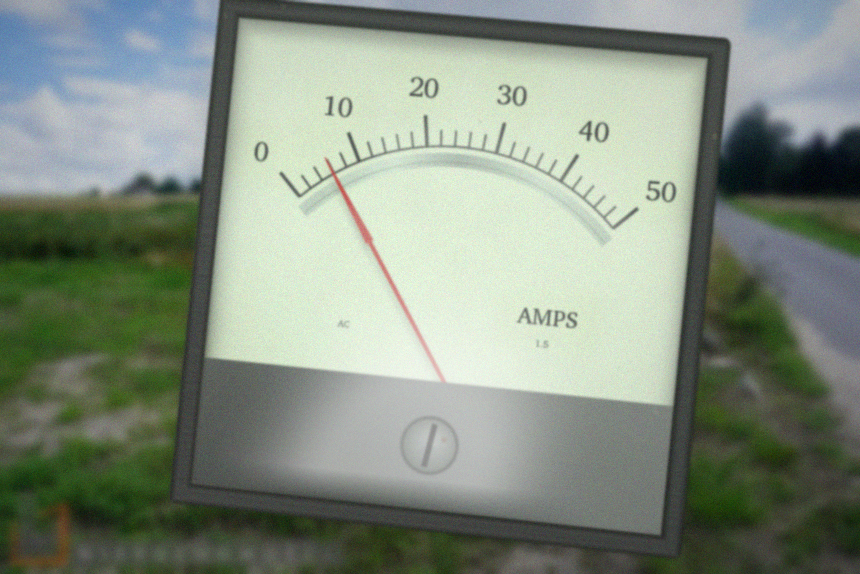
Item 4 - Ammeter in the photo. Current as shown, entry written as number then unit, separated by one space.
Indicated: 6 A
